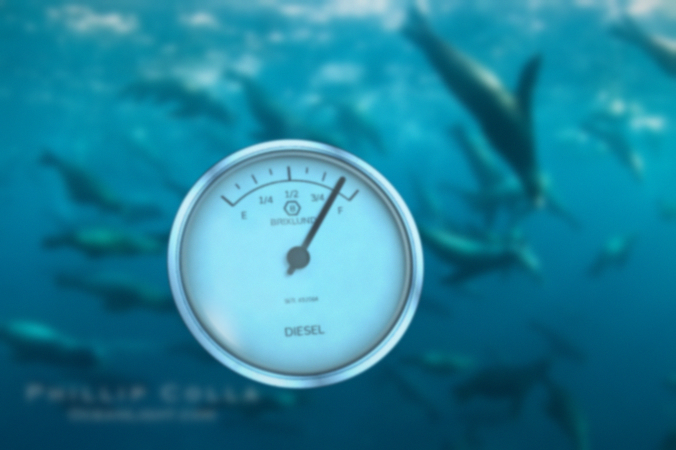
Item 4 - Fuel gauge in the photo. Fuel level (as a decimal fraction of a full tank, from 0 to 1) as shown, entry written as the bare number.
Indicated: 0.875
